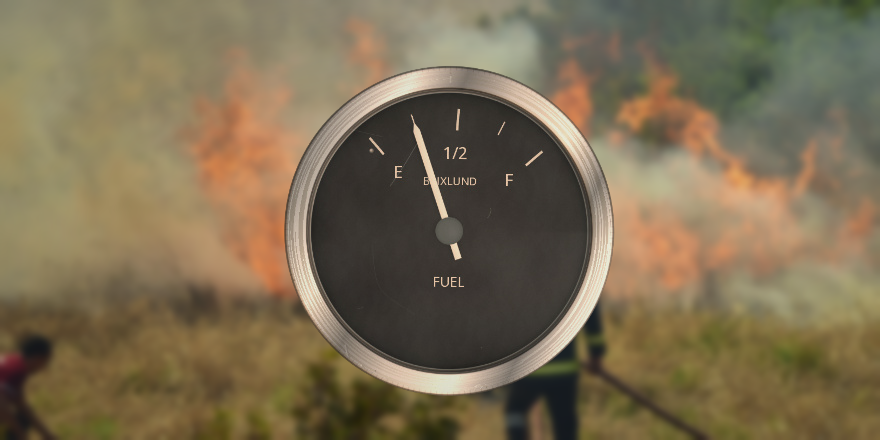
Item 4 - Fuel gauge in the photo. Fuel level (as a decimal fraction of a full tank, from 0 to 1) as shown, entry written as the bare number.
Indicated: 0.25
